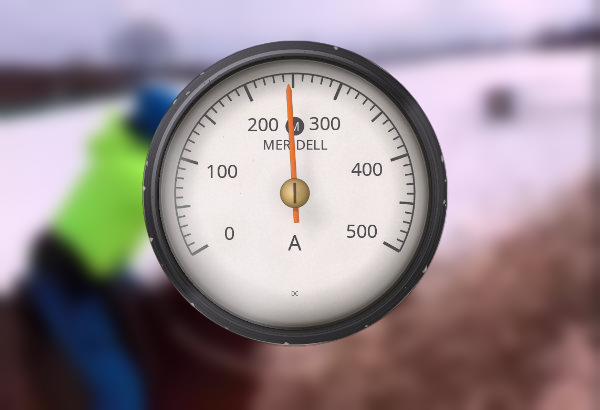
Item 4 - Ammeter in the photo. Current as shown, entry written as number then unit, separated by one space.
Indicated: 245 A
